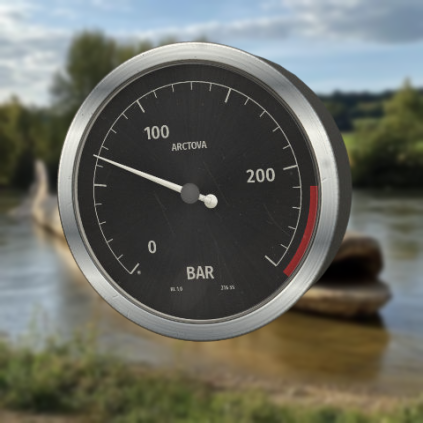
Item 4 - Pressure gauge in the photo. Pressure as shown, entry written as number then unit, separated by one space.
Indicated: 65 bar
